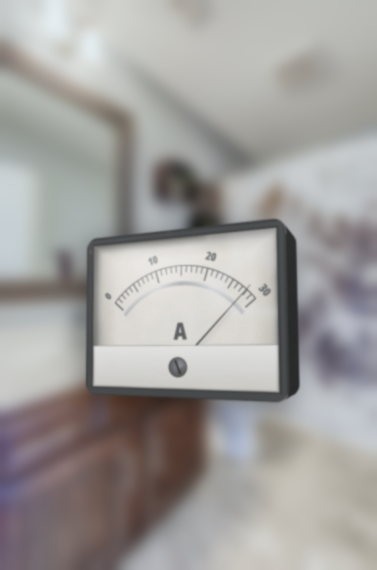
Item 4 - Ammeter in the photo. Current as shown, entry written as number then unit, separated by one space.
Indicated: 28 A
